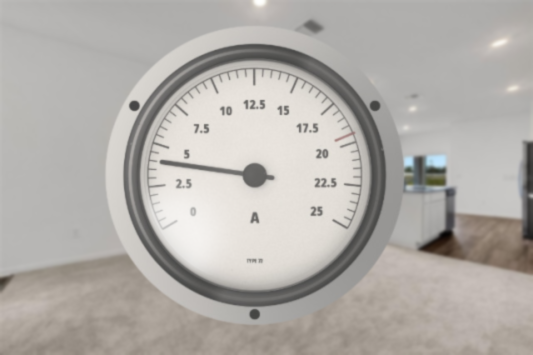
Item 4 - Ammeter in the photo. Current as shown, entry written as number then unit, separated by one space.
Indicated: 4 A
